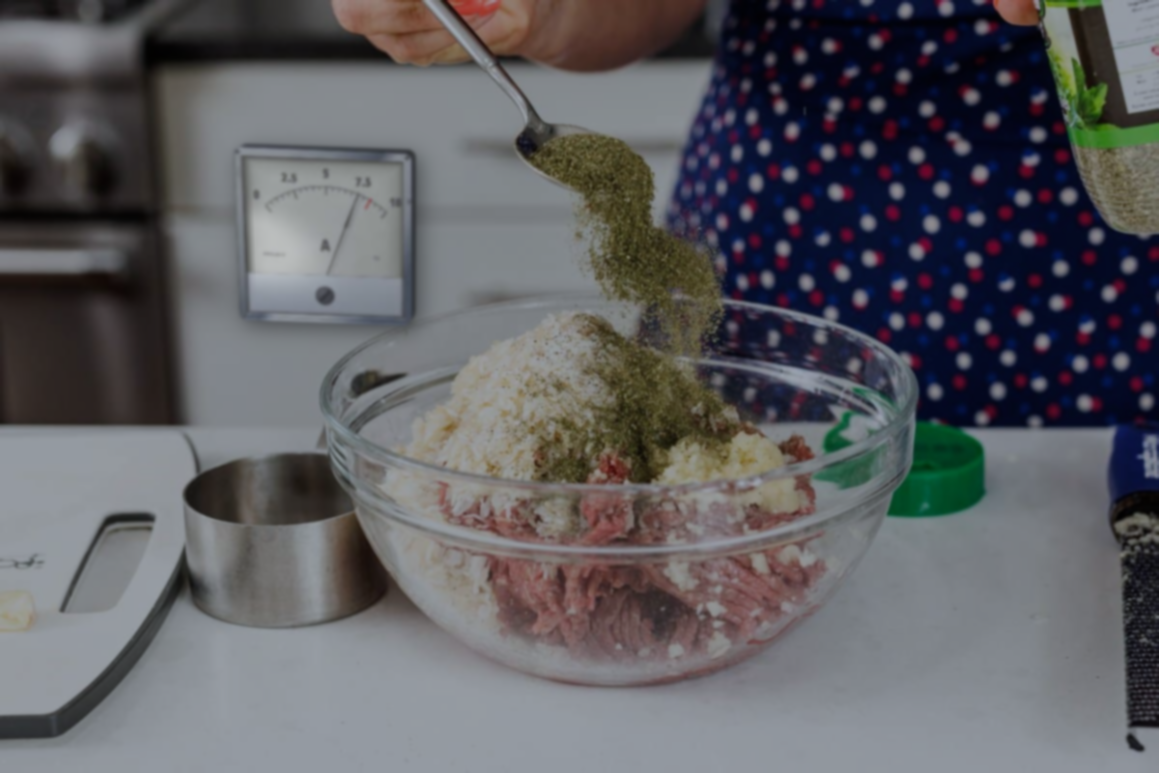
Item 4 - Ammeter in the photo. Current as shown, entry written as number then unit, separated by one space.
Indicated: 7.5 A
